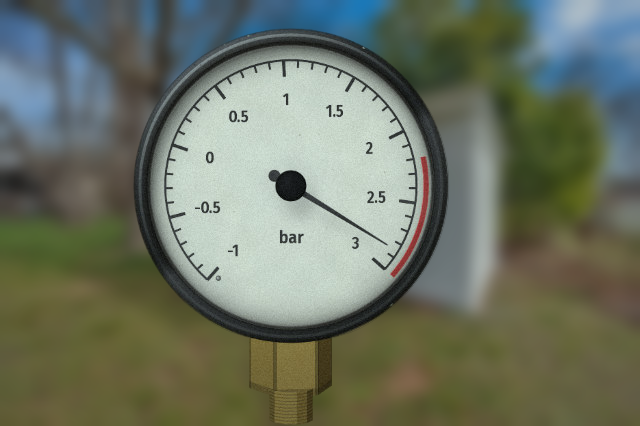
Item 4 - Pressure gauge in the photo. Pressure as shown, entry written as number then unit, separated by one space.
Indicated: 2.85 bar
